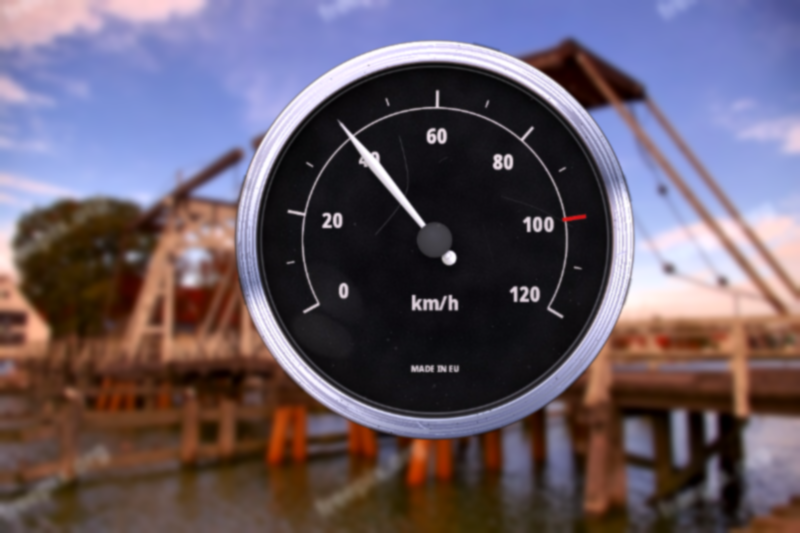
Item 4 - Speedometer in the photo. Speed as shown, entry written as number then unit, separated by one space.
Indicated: 40 km/h
